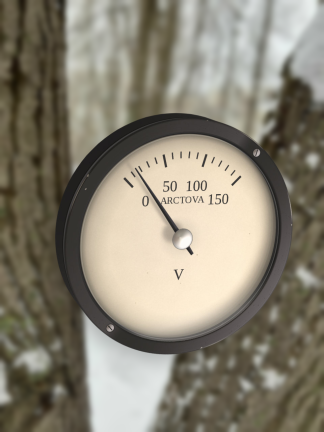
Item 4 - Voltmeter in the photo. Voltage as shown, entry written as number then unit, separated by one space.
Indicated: 15 V
